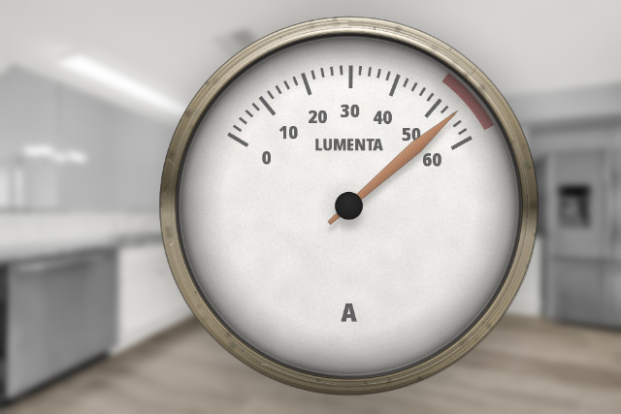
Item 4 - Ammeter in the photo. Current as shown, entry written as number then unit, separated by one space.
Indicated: 54 A
